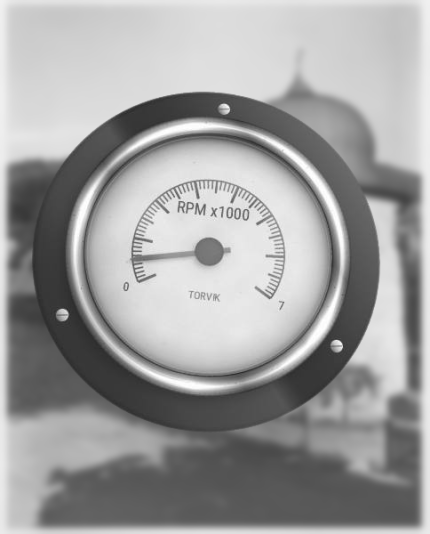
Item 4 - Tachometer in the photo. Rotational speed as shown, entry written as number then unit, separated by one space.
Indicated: 500 rpm
